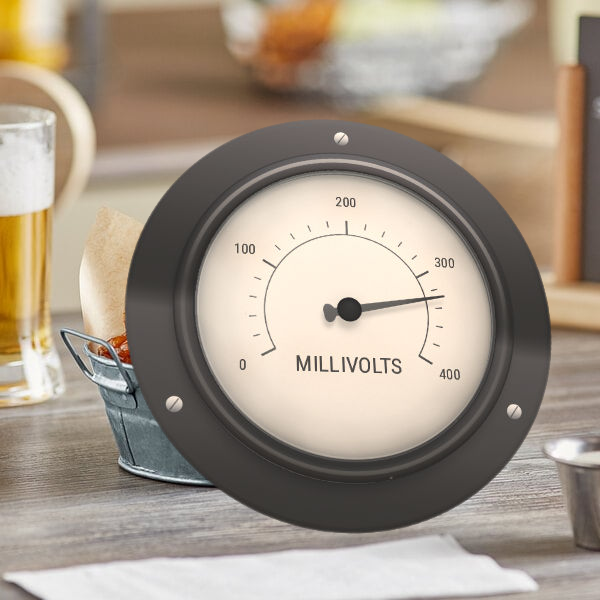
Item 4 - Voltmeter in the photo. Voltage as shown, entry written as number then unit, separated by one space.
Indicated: 330 mV
